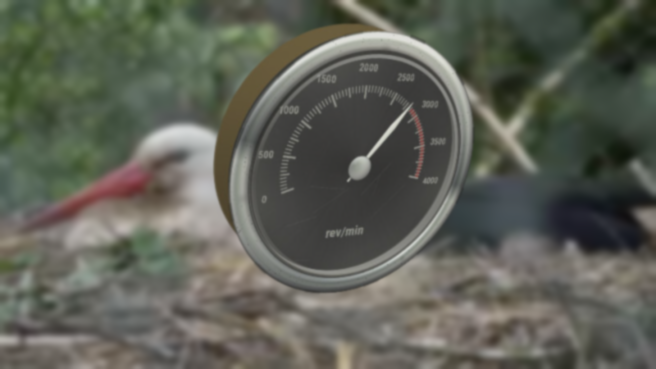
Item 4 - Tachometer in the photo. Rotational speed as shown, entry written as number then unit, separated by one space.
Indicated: 2750 rpm
